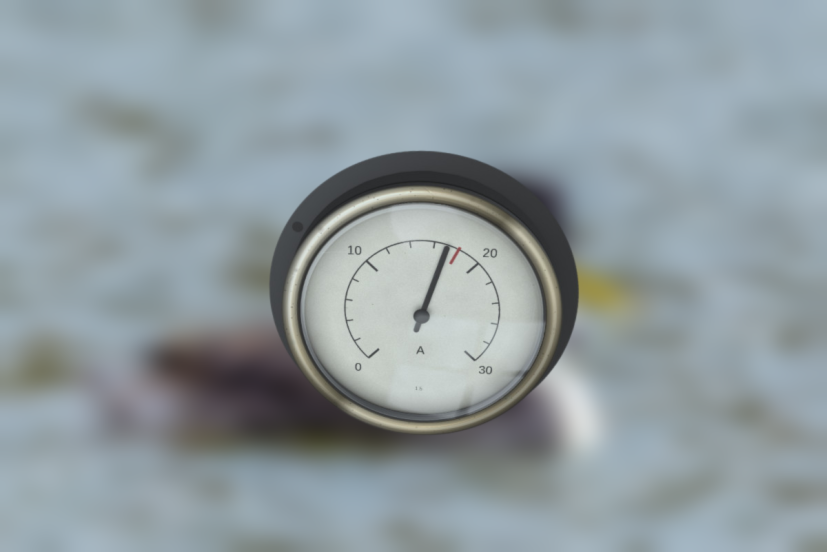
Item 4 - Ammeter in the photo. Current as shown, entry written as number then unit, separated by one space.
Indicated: 17 A
